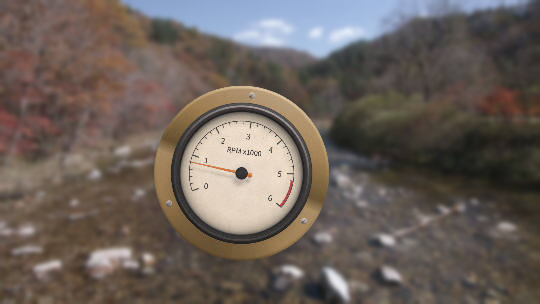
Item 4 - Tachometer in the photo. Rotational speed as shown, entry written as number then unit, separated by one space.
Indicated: 800 rpm
